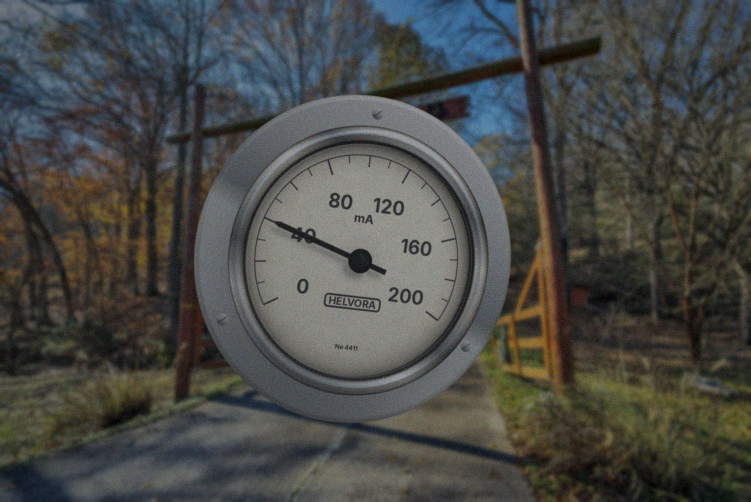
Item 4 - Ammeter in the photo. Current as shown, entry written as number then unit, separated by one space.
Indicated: 40 mA
